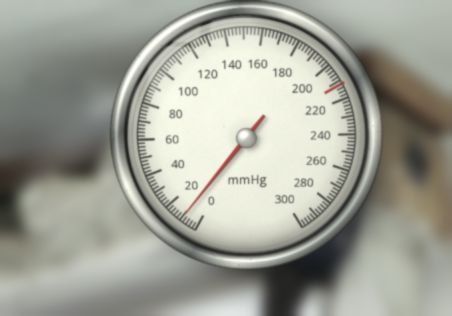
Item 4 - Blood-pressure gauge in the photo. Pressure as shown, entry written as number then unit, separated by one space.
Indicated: 10 mmHg
